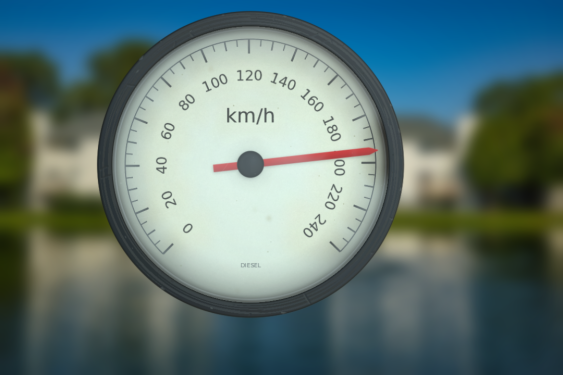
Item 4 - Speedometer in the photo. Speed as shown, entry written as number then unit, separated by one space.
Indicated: 195 km/h
